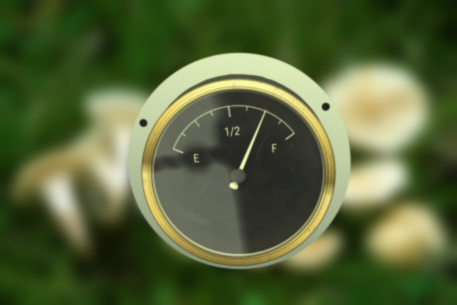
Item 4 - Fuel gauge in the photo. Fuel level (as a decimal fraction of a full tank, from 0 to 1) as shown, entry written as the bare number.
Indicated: 0.75
